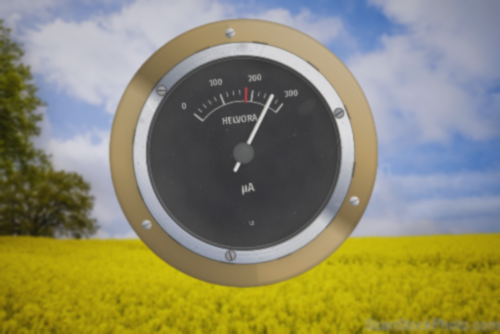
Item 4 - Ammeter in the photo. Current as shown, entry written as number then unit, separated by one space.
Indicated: 260 µA
